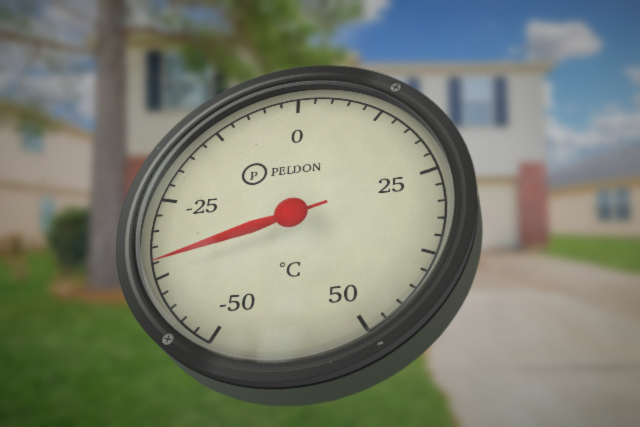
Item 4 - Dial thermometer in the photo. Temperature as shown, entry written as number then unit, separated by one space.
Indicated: -35 °C
